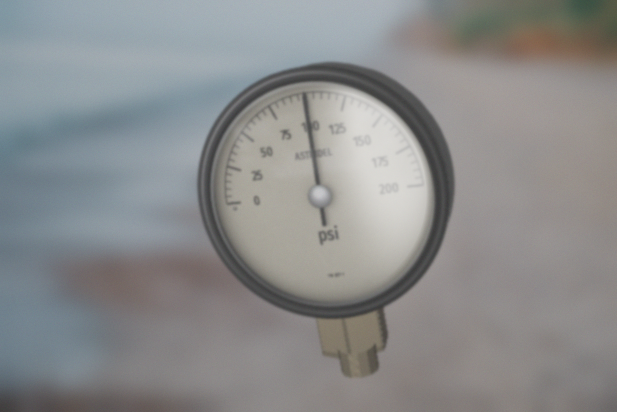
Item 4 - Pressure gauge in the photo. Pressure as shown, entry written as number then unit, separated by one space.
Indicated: 100 psi
